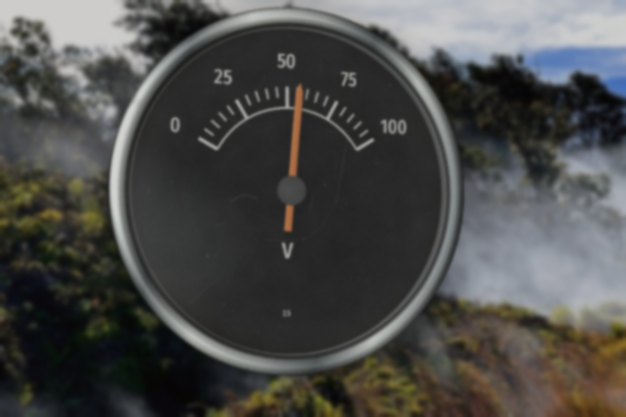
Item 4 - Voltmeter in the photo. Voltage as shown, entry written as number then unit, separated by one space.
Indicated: 55 V
